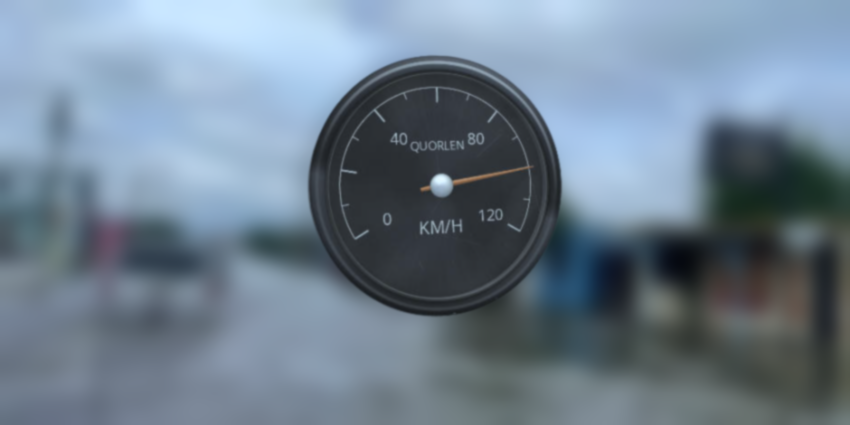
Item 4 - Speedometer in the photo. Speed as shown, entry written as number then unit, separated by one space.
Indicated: 100 km/h
